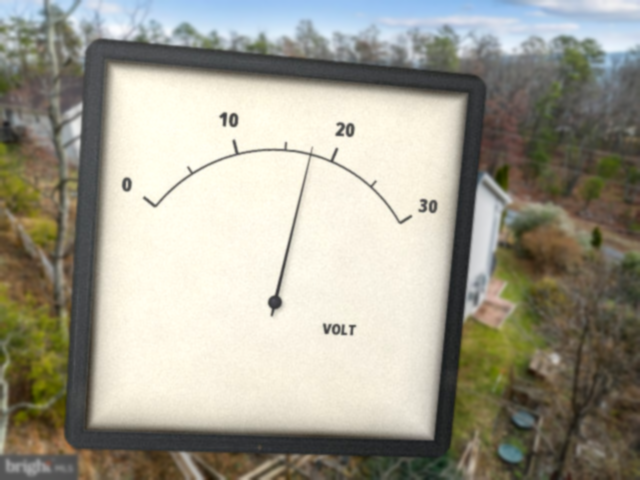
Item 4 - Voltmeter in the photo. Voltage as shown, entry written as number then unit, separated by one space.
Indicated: 17.5 V
